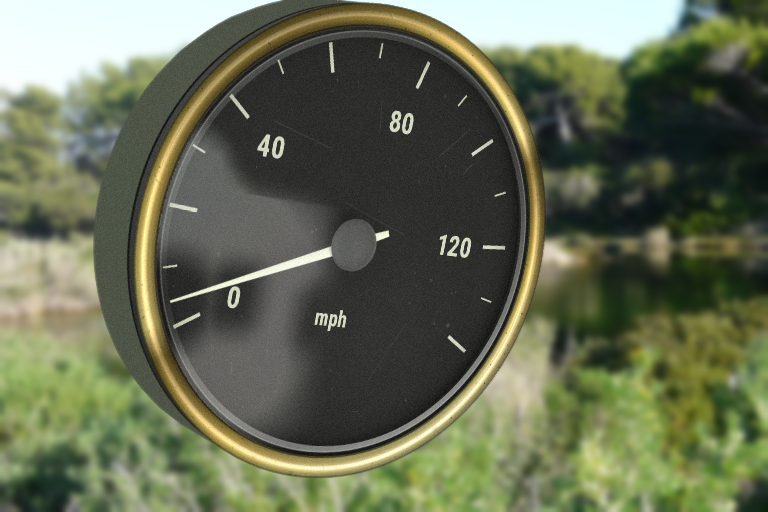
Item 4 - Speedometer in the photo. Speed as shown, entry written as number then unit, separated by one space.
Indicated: 5 mph
